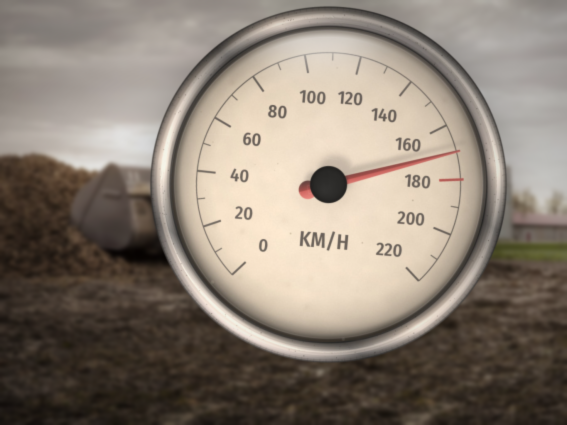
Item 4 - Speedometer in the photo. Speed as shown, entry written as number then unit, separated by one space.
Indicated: 170 km/h
